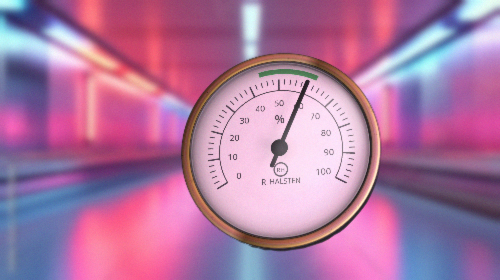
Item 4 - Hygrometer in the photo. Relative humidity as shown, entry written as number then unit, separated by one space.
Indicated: 60 %
